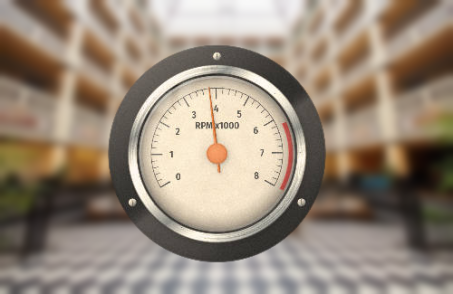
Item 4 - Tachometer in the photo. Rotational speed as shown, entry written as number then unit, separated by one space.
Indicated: 3800 rpm
